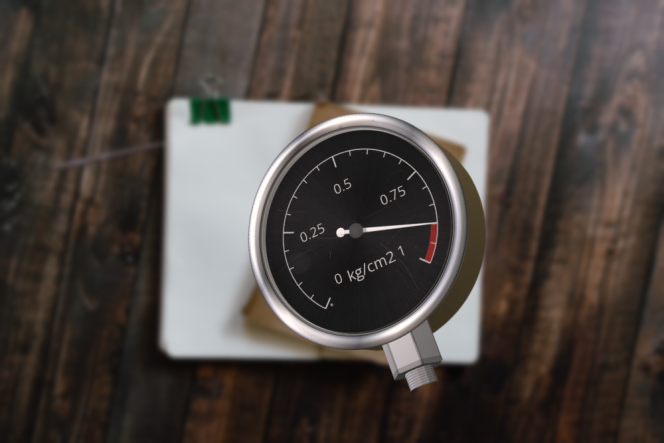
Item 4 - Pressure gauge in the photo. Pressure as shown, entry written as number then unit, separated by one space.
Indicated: 0.9 kg/cm²
